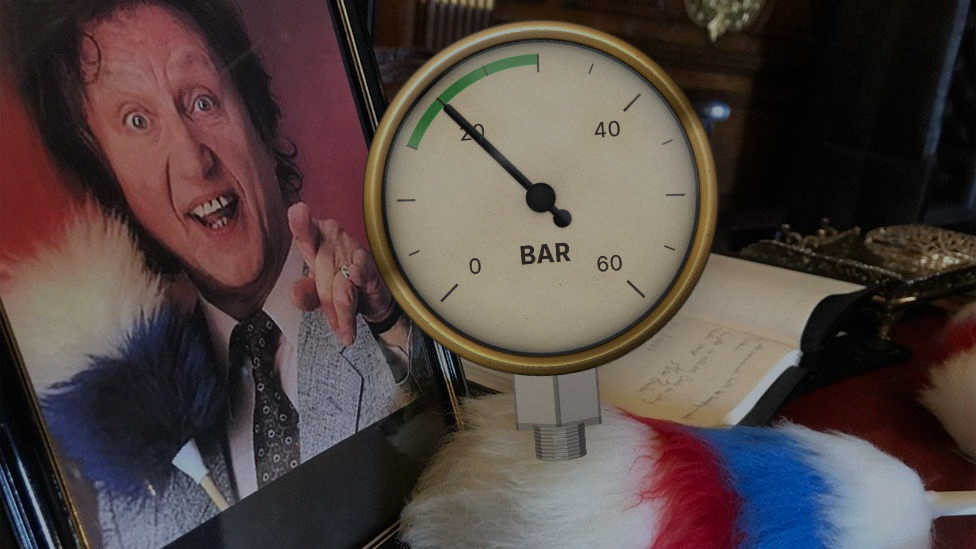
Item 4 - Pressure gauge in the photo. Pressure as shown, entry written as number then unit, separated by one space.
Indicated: 20 bar
